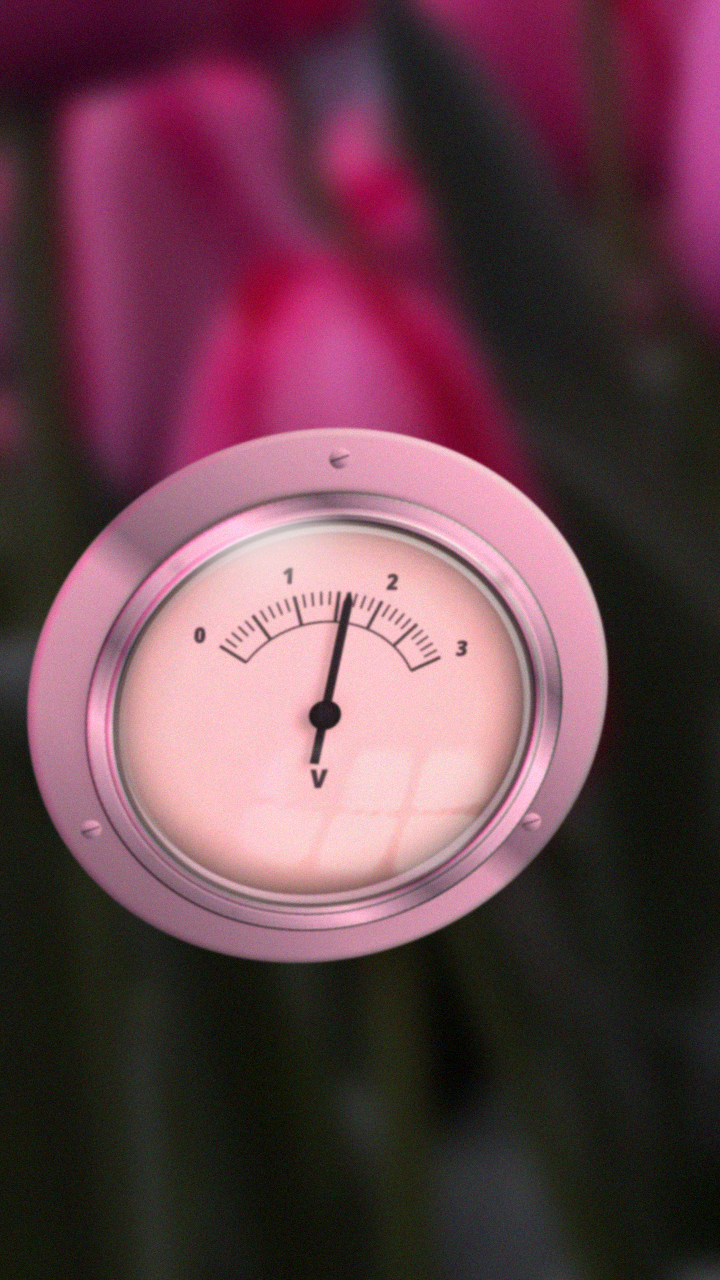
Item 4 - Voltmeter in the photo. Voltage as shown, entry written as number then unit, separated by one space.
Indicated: 1.6 V
